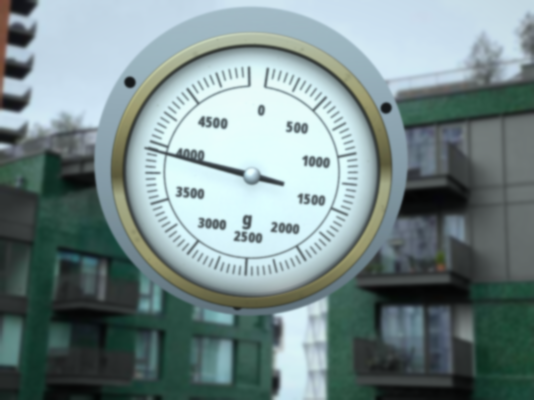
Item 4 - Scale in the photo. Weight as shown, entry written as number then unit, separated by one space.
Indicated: 3950 g
